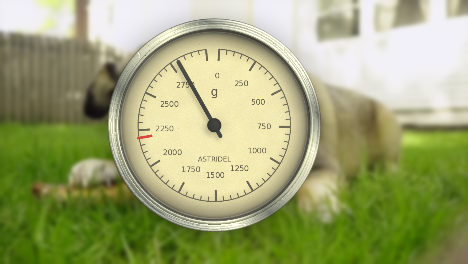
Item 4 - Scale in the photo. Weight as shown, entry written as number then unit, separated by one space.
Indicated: 2800 g
